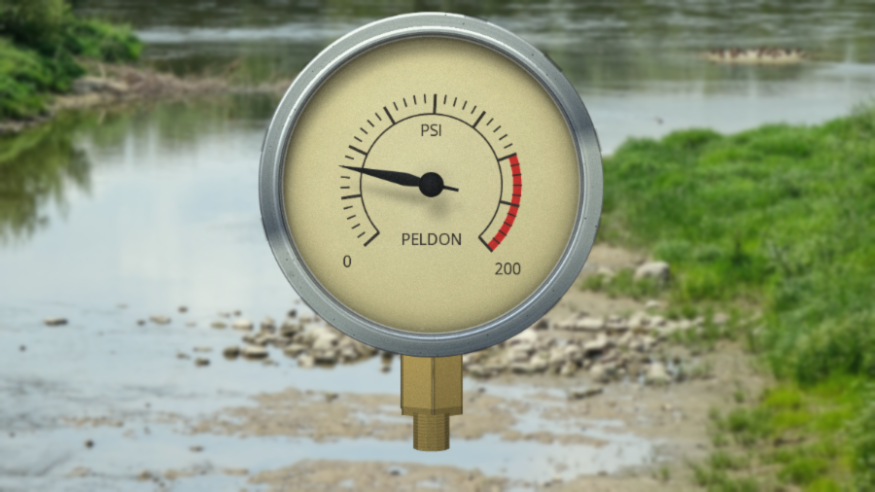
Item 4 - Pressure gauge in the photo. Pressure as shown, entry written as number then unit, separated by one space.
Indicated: 40 psi
